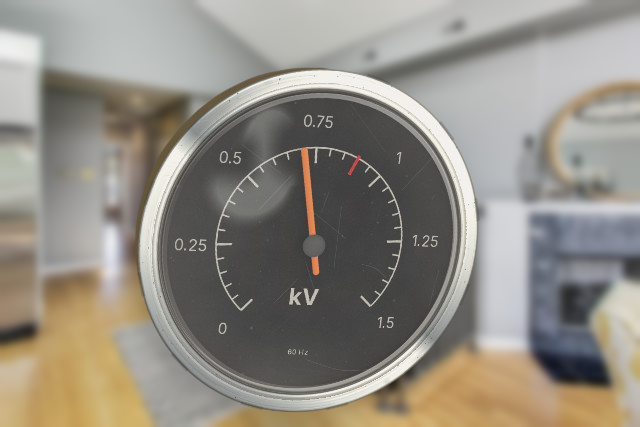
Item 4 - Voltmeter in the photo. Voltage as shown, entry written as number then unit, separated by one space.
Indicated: 0.7 kV
